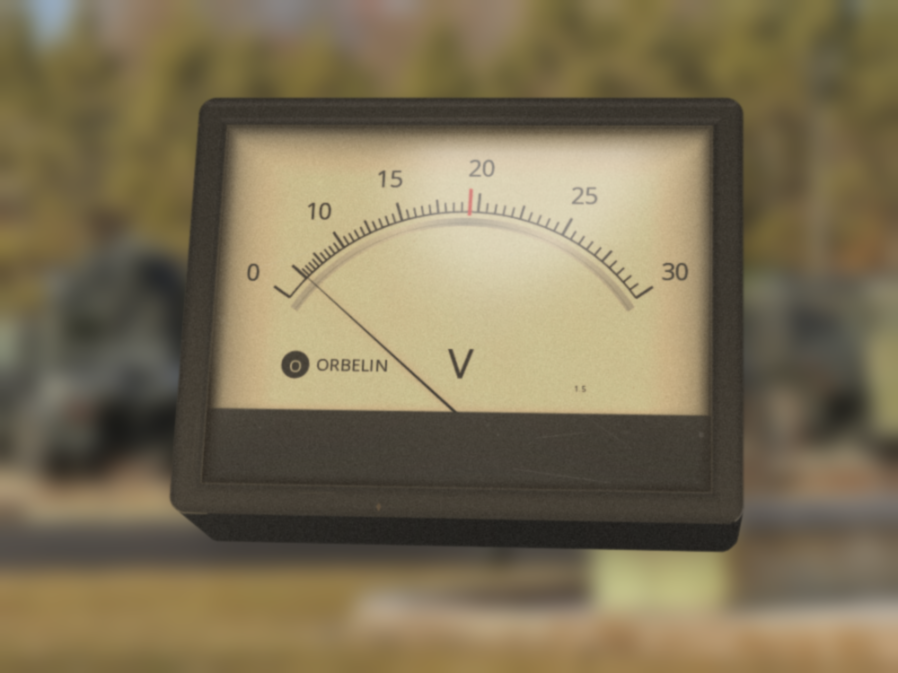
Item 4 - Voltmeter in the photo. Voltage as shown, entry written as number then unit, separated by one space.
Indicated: 5 V
